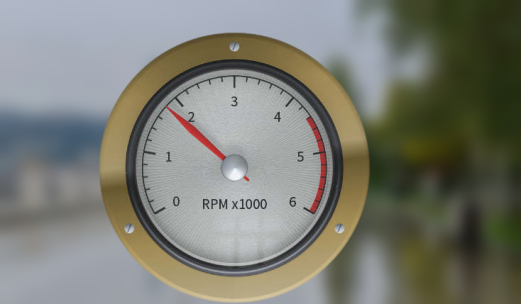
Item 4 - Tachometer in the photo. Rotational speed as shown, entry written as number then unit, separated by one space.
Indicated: 1800 rpm
